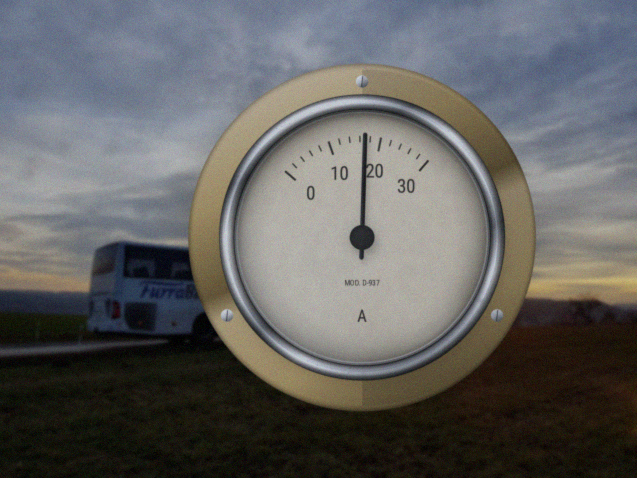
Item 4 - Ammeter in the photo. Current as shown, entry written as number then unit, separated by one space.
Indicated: 17 A
